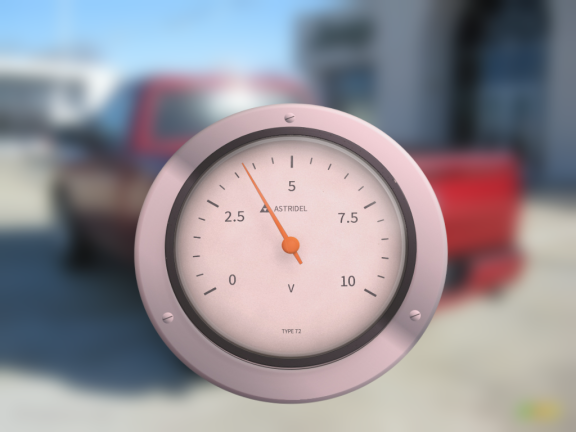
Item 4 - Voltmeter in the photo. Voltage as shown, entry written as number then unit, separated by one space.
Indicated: 3.75 V
